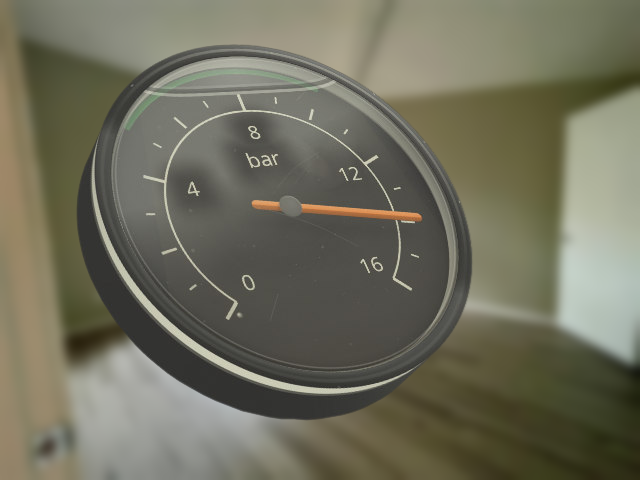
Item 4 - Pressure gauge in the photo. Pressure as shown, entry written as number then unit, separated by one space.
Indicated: 14 bar
